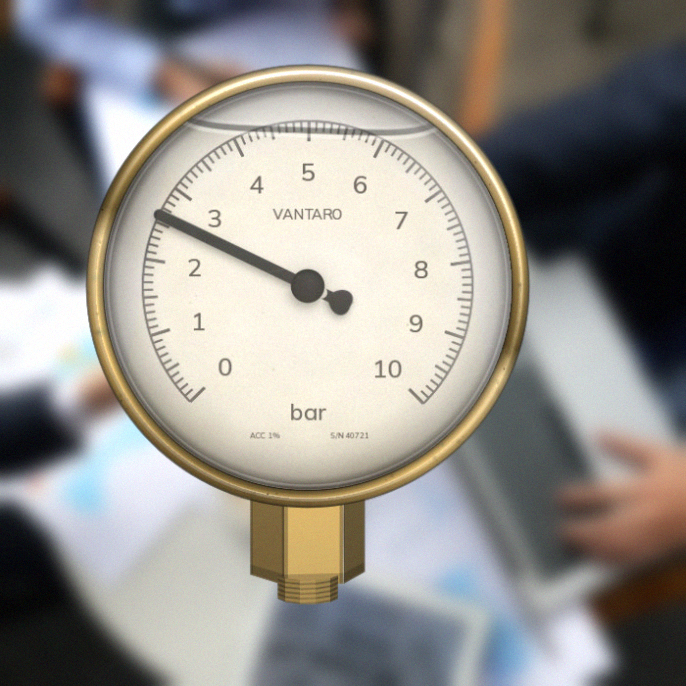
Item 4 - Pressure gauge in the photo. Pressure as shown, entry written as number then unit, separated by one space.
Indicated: 2.6 bar
